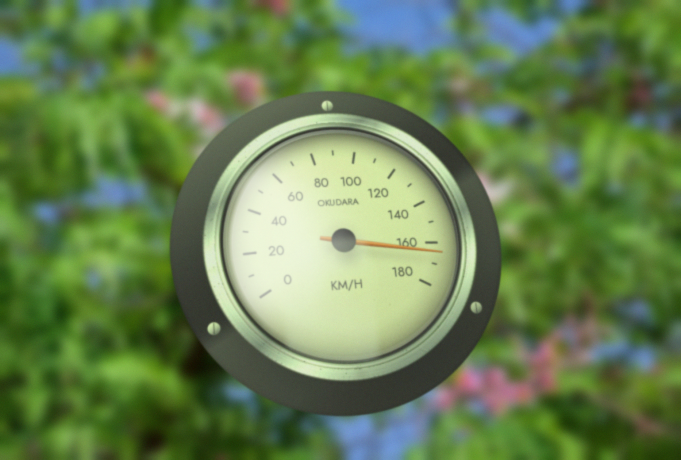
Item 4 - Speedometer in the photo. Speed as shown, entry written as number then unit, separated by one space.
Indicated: 165 km/h
